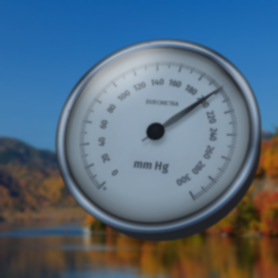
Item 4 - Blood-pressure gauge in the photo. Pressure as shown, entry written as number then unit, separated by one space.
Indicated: 200 mmHg
